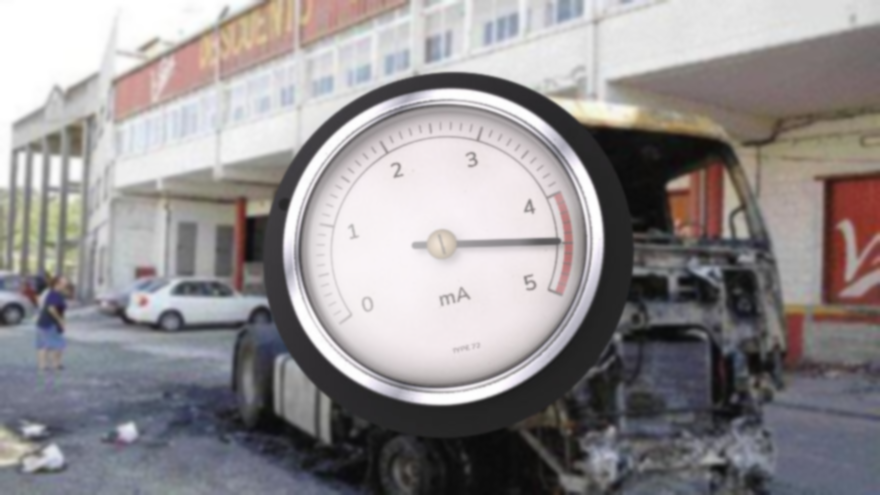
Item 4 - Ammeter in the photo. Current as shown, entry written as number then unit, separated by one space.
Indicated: 4.5 mA
